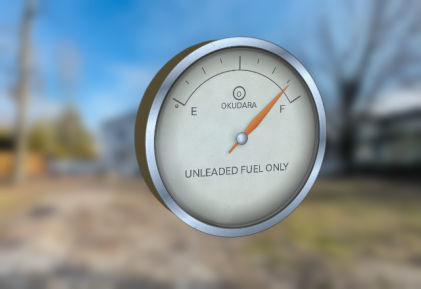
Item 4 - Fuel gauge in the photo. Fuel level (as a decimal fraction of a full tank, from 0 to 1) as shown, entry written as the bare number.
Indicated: 0.875
